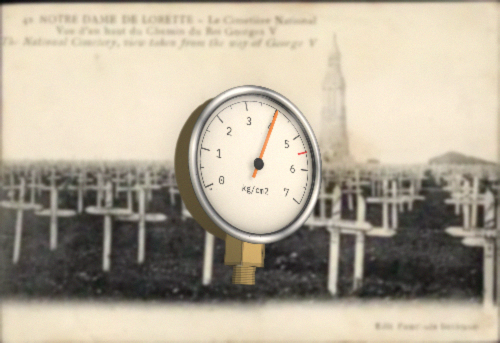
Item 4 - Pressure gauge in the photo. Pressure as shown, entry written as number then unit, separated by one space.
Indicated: 4 kg/cm²
